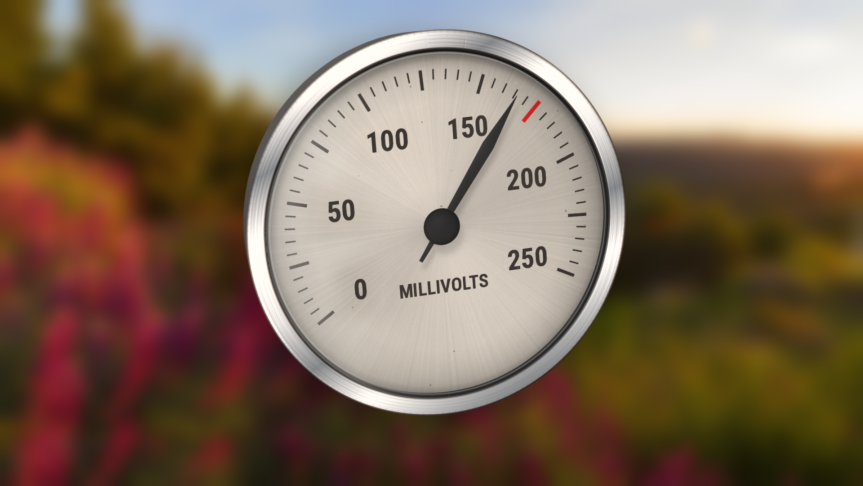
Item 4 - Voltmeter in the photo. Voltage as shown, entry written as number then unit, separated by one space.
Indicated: 165 mV
